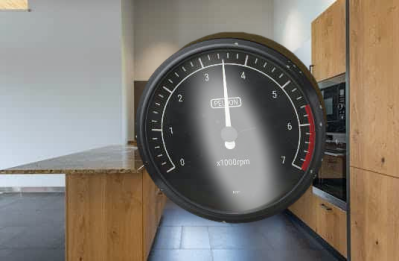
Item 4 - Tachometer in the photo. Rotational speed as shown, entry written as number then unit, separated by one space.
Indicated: 3500 rpm
